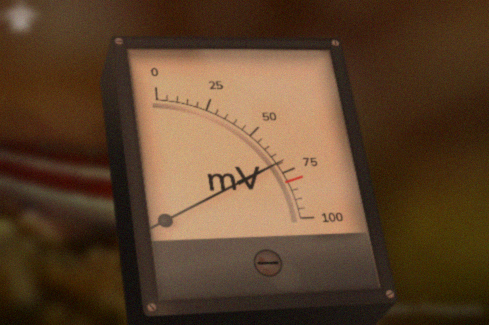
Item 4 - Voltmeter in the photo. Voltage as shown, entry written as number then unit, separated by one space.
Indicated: 70 mV
